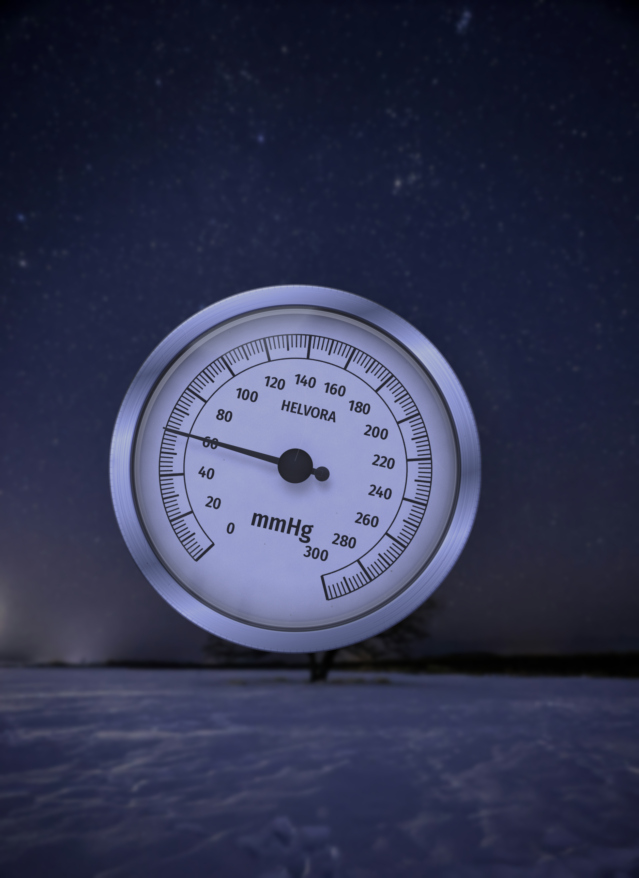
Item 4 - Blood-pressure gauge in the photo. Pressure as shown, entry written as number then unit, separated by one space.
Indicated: 60 mmHg
